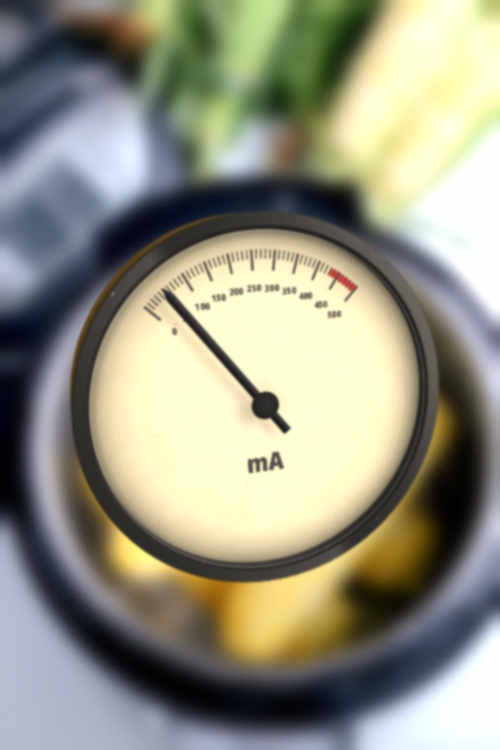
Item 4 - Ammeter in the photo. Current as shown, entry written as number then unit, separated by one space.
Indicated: 50 mA
